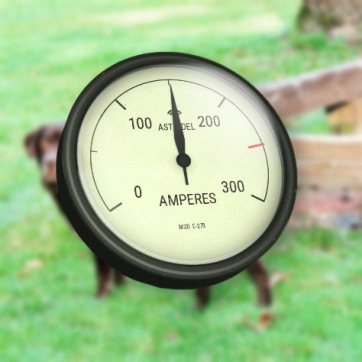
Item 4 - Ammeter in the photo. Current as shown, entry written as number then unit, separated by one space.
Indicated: 150 A
